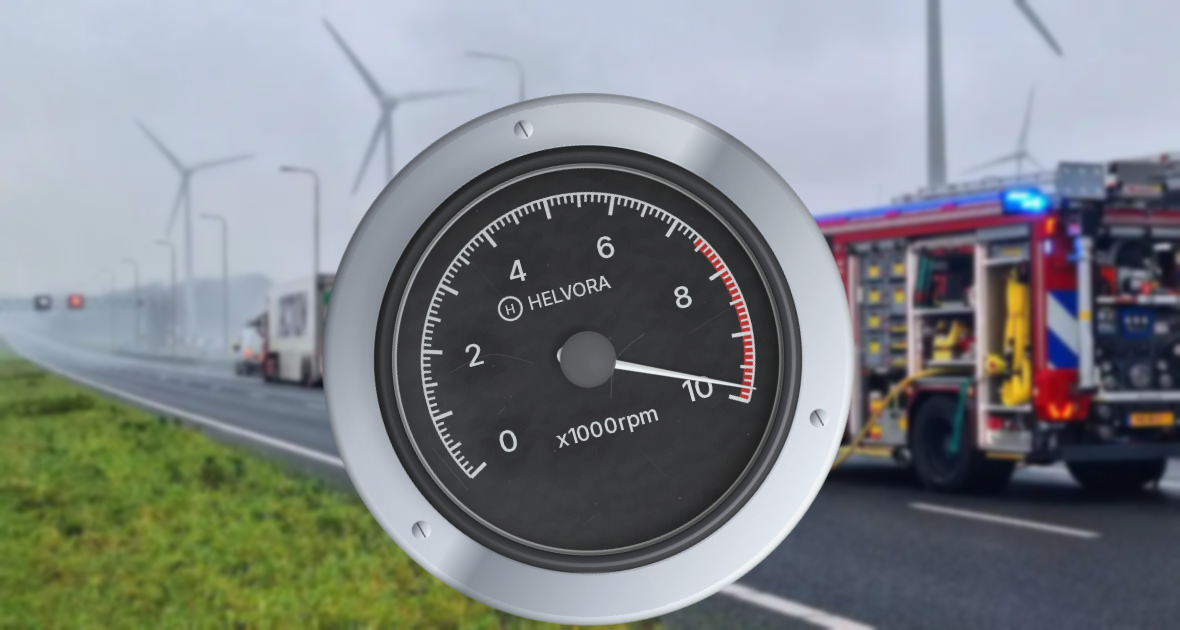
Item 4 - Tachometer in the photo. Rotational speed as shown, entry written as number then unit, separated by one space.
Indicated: 9800 rpm
